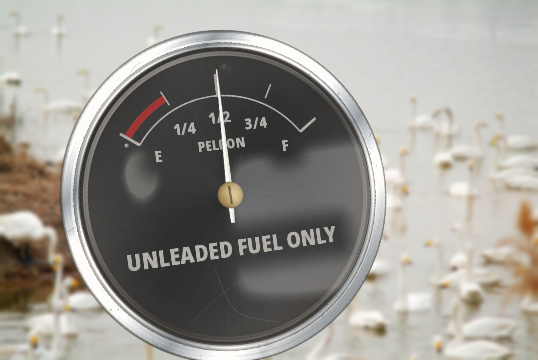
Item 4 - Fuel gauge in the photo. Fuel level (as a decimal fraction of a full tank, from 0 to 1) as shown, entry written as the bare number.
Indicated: 0.5
